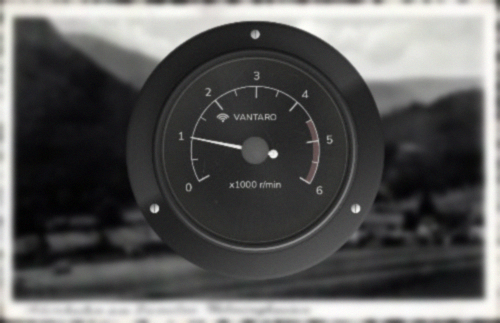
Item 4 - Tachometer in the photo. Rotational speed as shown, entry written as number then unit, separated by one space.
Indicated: 1000 rpm
